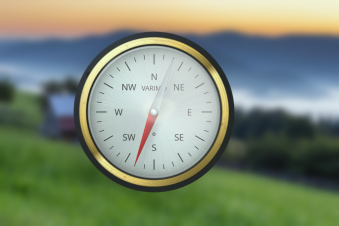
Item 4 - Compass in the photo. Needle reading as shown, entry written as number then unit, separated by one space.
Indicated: 200 °
